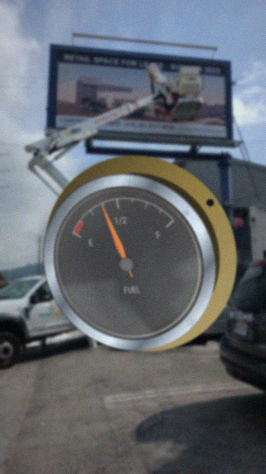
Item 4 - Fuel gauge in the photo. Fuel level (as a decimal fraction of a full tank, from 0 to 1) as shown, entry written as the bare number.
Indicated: 0.375
